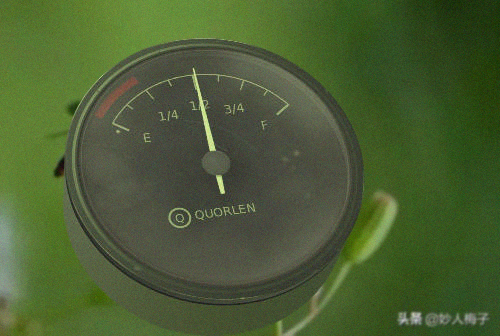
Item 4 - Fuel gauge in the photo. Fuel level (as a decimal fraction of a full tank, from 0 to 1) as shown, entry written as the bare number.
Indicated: 0.5
